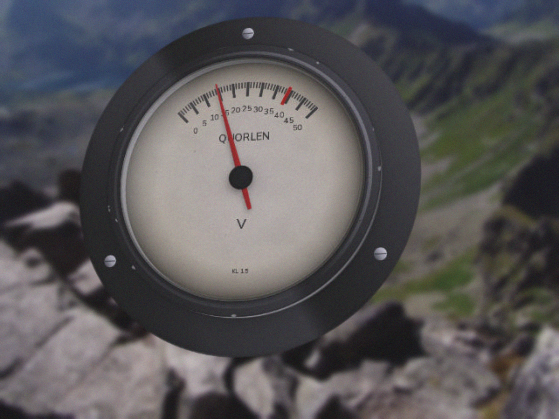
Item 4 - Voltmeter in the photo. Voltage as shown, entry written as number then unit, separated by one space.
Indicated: 15 V
